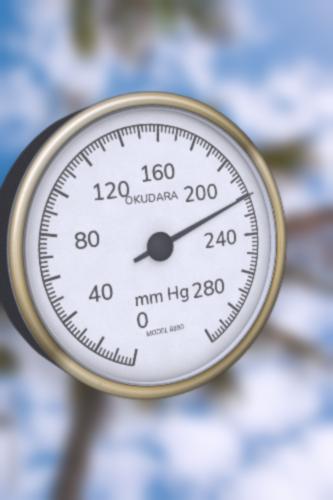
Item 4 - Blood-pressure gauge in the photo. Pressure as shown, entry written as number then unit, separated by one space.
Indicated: 220 mmHg
